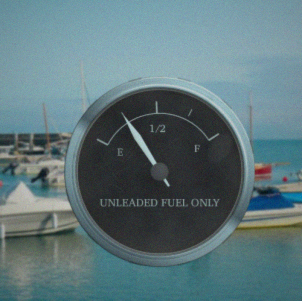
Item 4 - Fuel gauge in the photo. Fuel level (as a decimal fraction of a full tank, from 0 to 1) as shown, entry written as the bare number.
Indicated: 0.25
